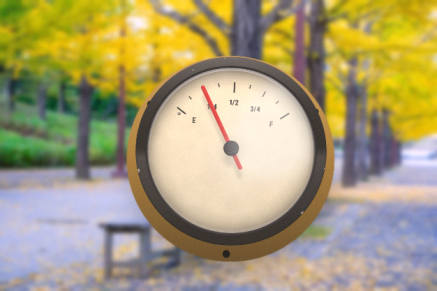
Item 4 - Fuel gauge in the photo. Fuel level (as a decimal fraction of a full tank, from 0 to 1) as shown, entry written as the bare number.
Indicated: 0.25
